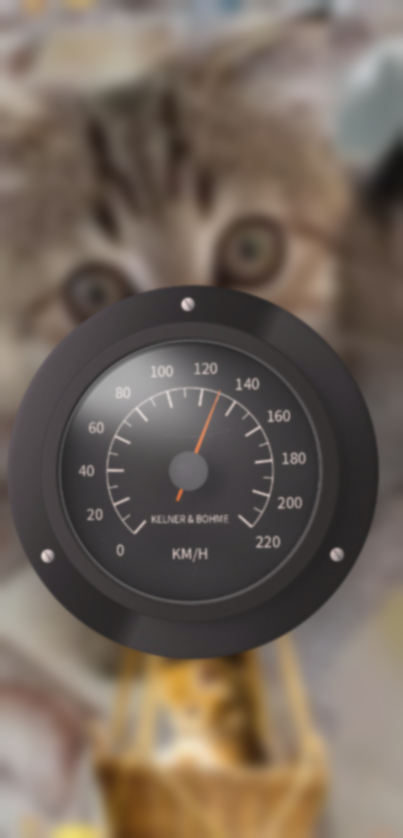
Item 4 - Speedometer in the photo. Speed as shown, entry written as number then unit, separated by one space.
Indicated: 130 km/h
